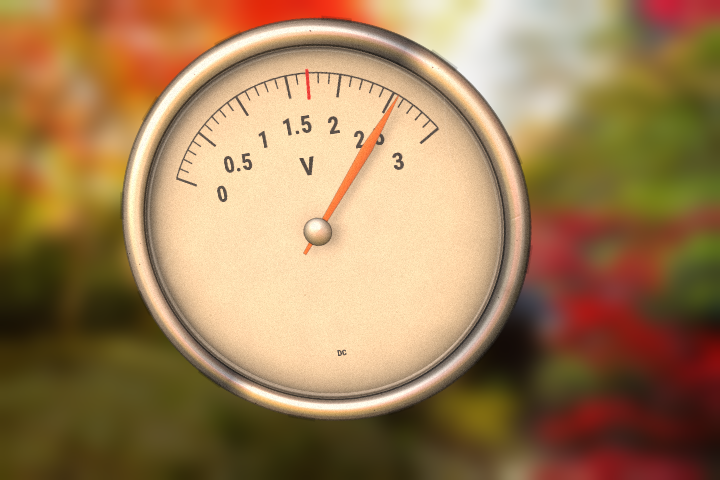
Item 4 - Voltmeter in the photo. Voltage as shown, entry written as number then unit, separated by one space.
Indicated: 2.55 V
